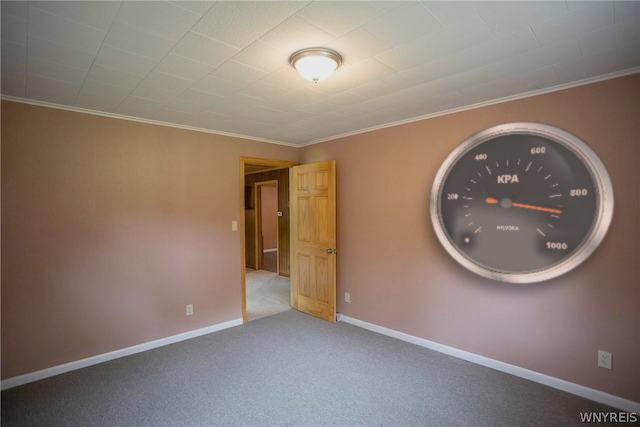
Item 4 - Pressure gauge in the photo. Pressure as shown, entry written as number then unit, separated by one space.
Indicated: 875 kPa
